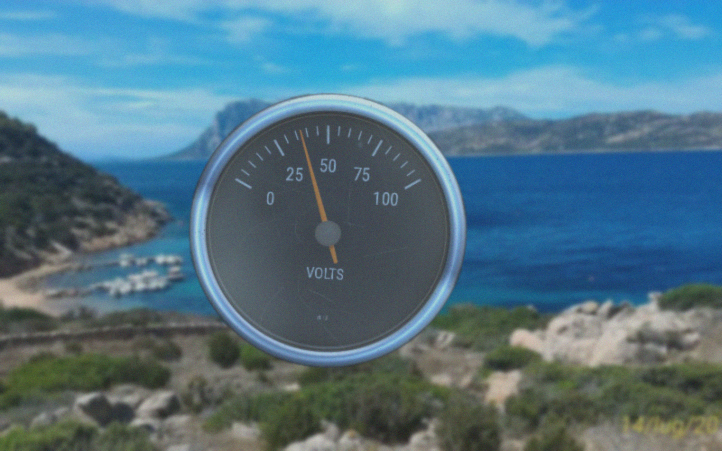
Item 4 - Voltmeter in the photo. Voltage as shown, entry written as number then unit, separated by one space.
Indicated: 37.5 V
